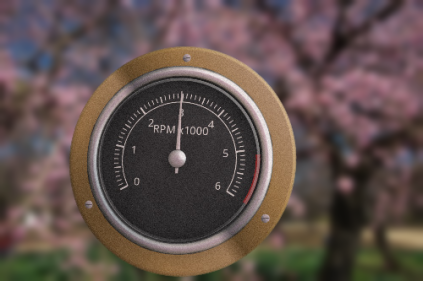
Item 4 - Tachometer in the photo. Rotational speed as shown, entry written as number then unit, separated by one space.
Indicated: 3000 rpm
